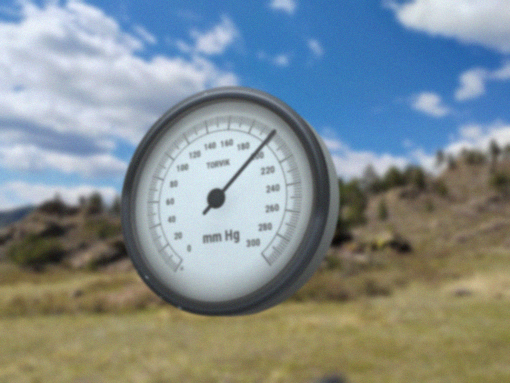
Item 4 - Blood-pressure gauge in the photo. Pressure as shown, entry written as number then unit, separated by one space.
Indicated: 200 mmHg
